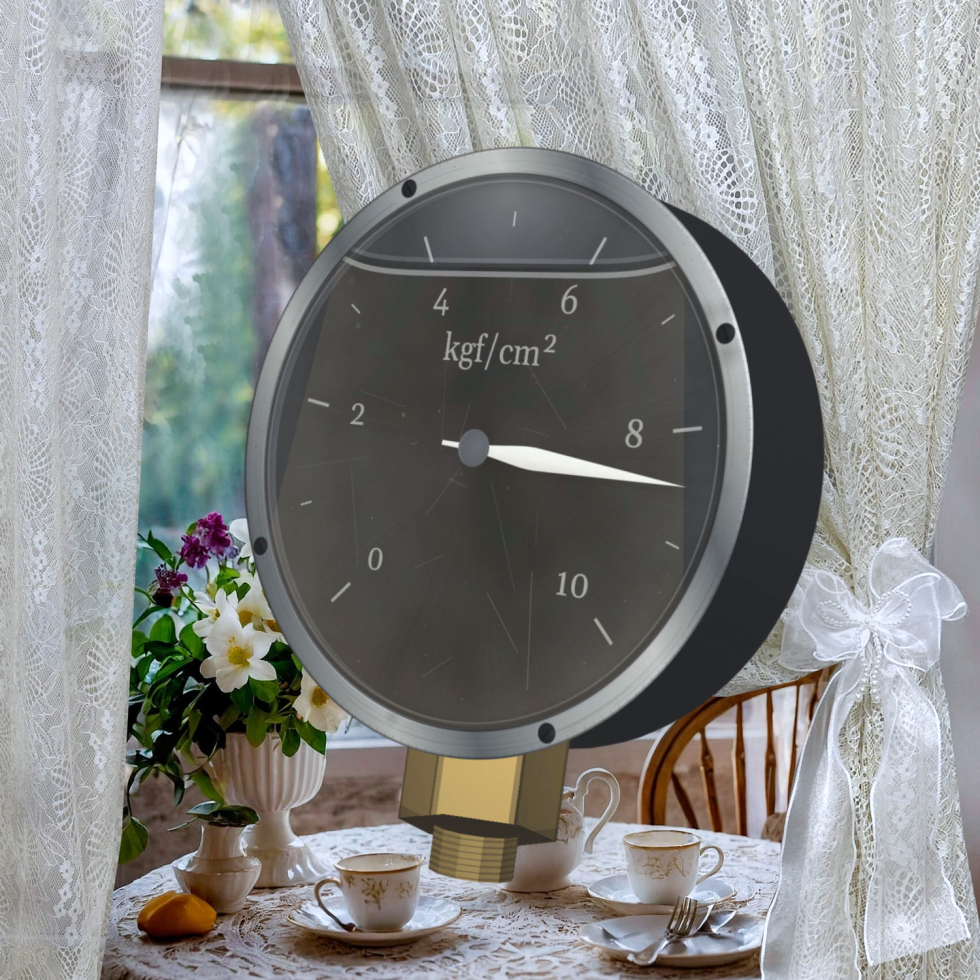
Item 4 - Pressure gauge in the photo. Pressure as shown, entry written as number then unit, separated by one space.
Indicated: 8.5 kg/cm²
